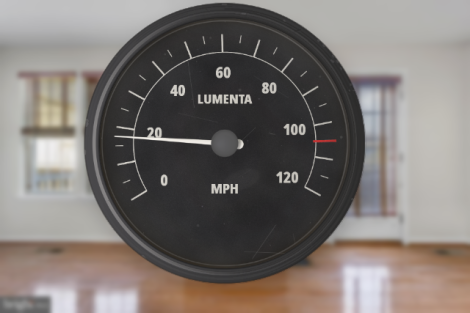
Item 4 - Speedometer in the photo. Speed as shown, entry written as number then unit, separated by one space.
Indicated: 17.5 mph
